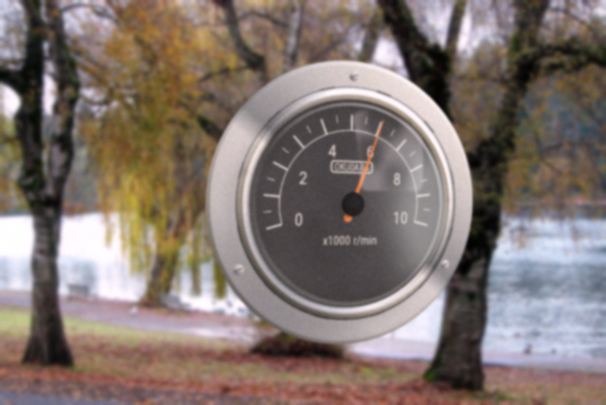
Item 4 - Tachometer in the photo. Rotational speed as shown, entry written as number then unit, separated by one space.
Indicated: 6000 rpm
